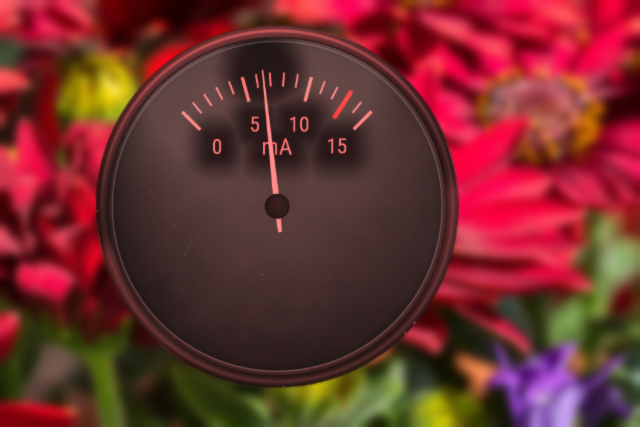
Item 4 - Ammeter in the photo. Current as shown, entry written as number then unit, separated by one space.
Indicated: 6.5 mA
